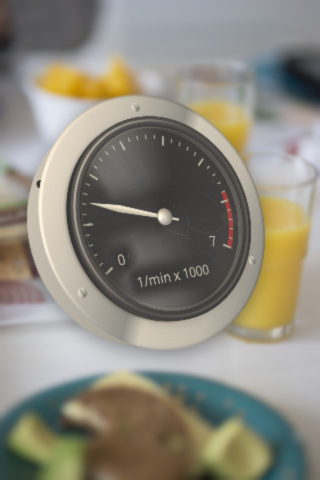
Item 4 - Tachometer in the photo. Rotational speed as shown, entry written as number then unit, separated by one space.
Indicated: 1400 rpm
